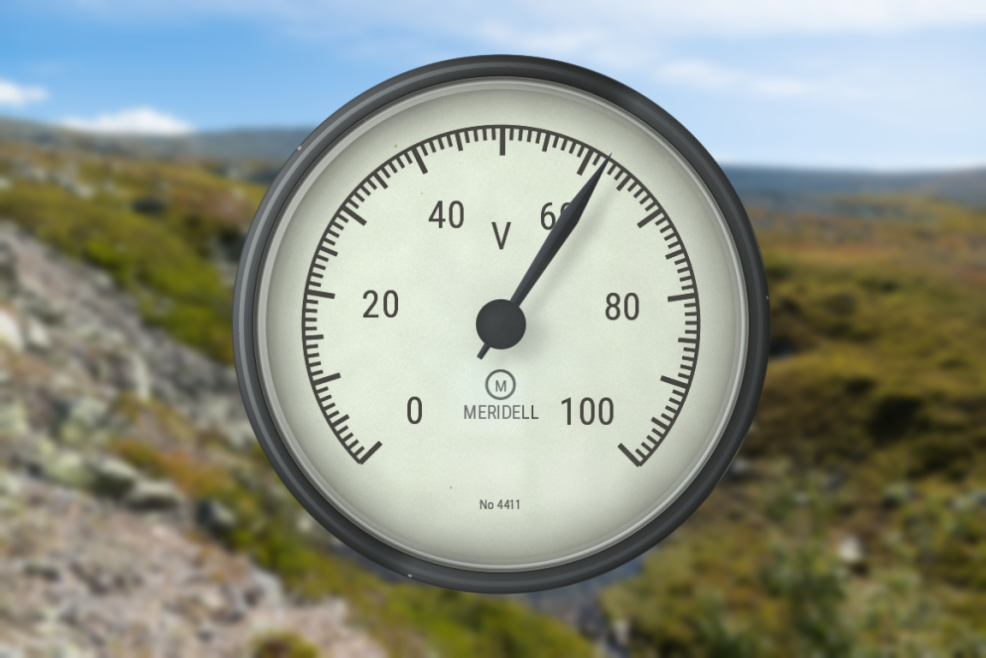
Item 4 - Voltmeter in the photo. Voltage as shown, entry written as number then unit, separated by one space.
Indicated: 62 V
